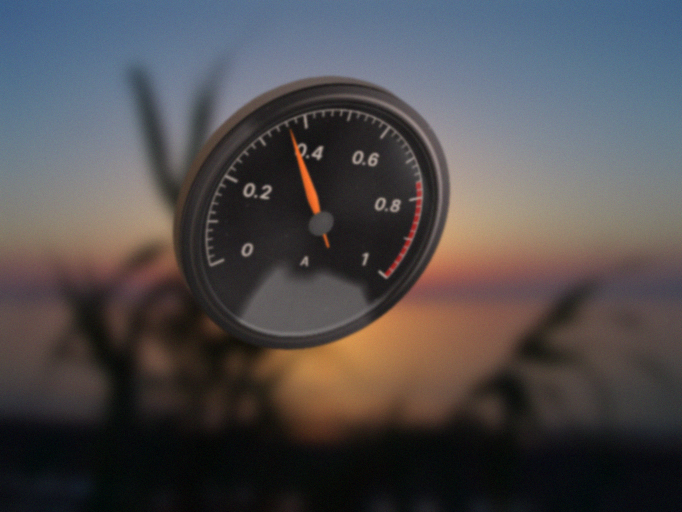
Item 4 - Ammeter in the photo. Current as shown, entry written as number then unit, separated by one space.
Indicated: 0.36 A
